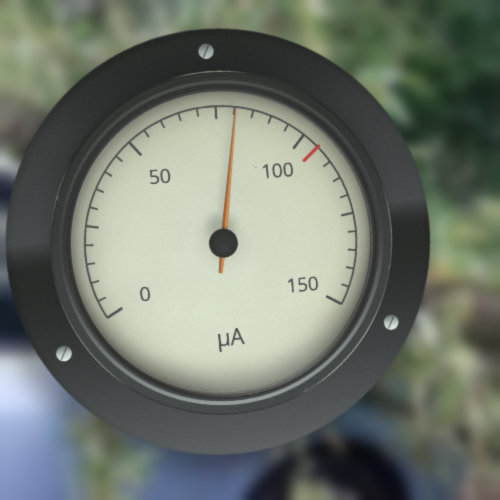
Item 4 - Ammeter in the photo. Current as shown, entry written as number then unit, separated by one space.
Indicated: 80 µA
